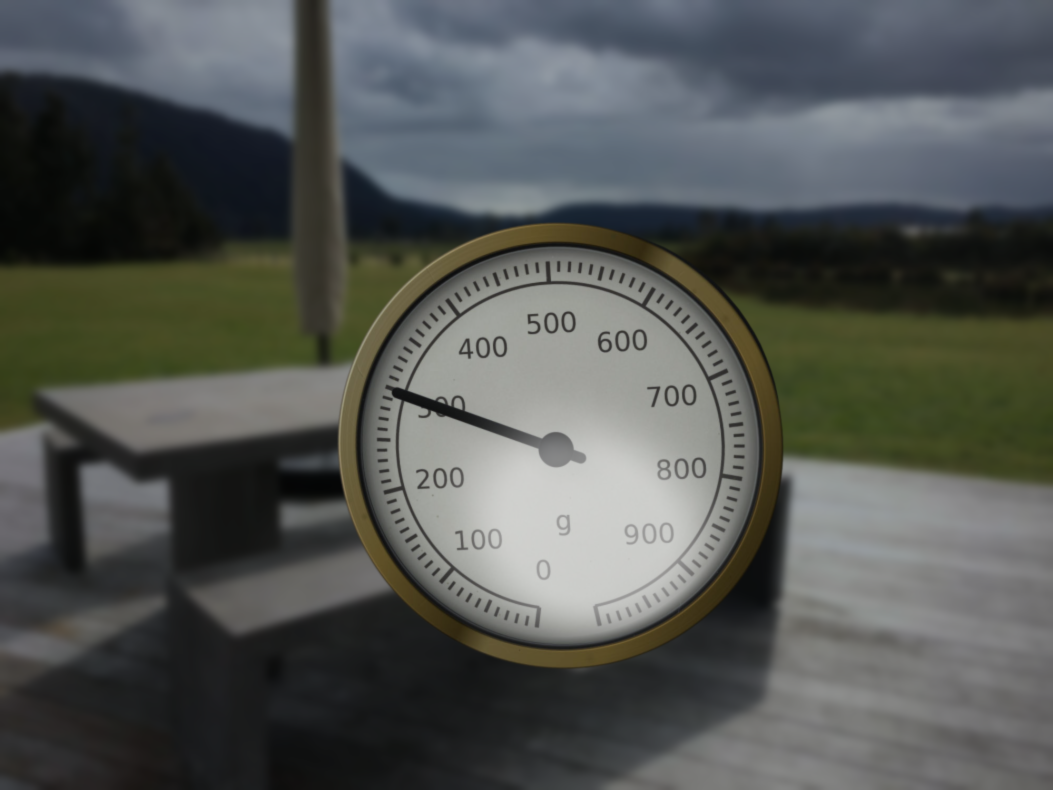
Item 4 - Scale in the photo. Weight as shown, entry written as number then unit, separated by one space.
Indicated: 300 g
